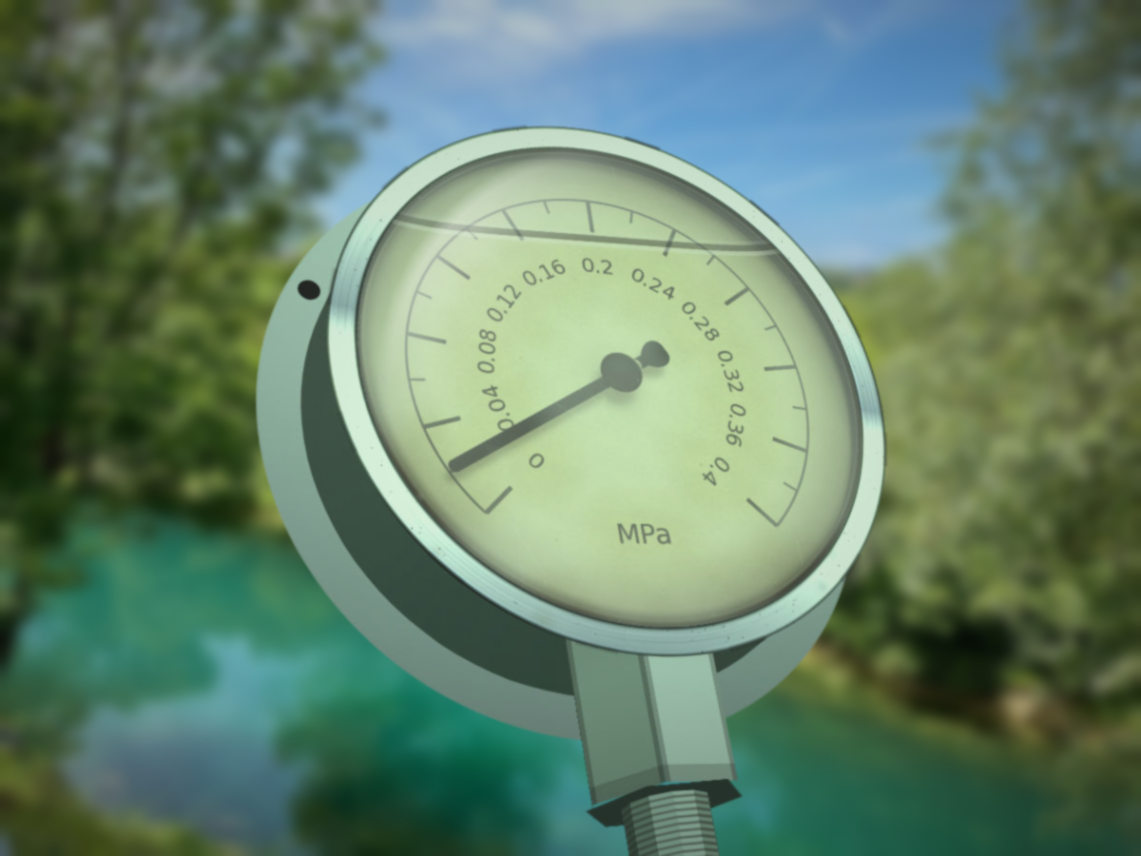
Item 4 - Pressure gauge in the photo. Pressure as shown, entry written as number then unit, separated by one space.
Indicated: 0.02 MPa
